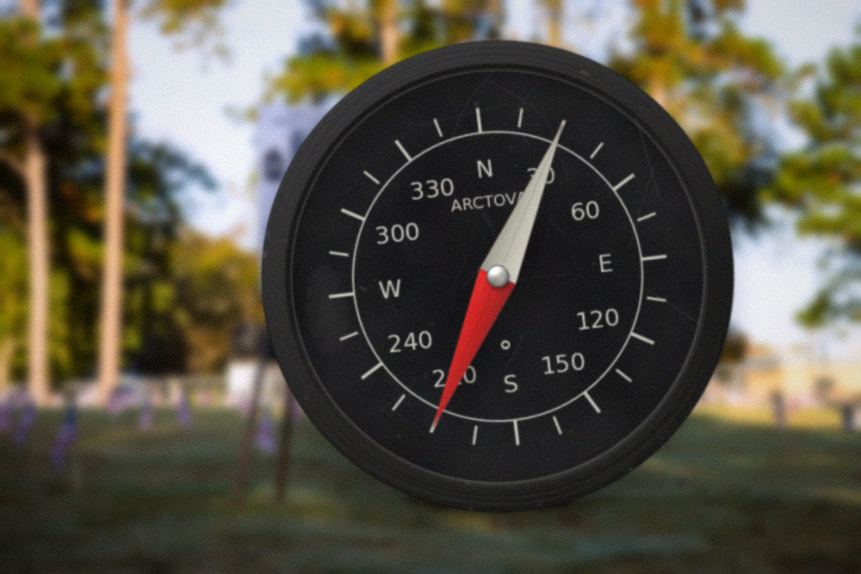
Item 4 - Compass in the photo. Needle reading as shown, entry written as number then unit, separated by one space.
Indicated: 210 °
